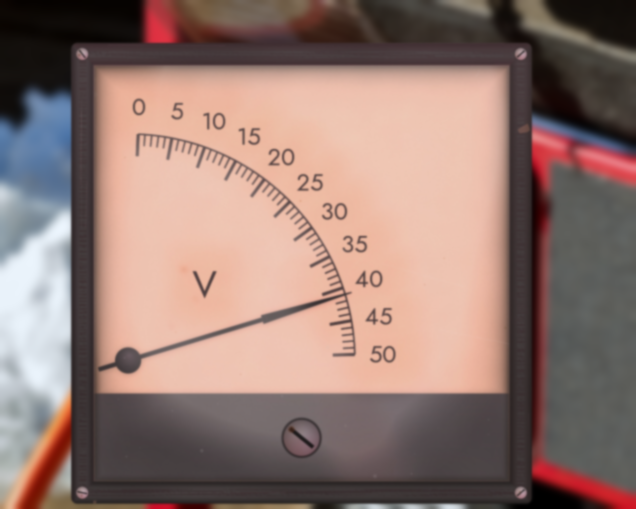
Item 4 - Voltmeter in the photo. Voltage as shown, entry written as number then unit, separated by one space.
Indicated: 41 V
